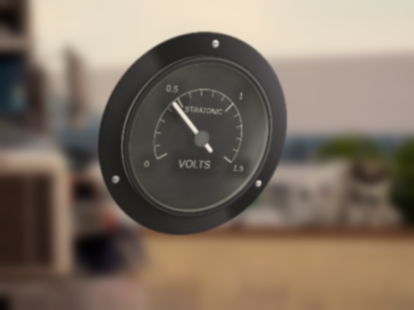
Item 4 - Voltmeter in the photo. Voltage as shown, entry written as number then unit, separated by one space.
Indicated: 0.45 V
